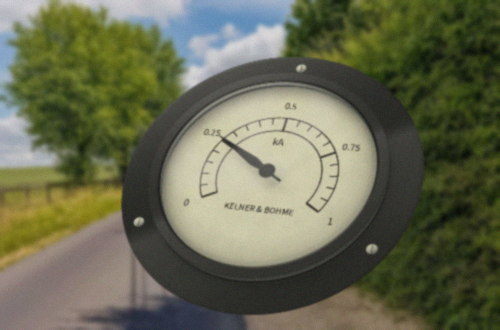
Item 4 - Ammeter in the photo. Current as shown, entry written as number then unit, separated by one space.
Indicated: 0.25 kA
